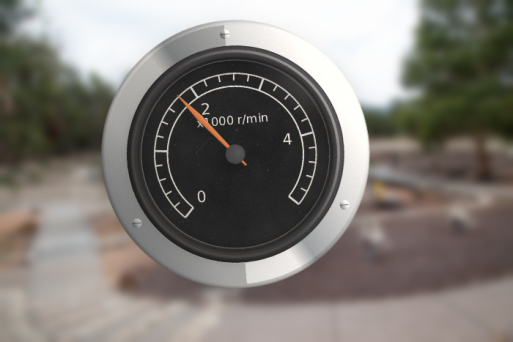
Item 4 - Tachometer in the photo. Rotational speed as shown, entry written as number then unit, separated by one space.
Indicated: 1800 rpm
